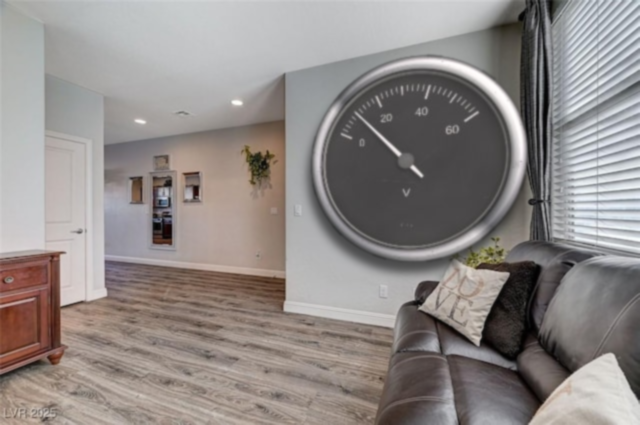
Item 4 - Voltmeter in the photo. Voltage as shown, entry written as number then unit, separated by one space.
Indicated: 10 V
